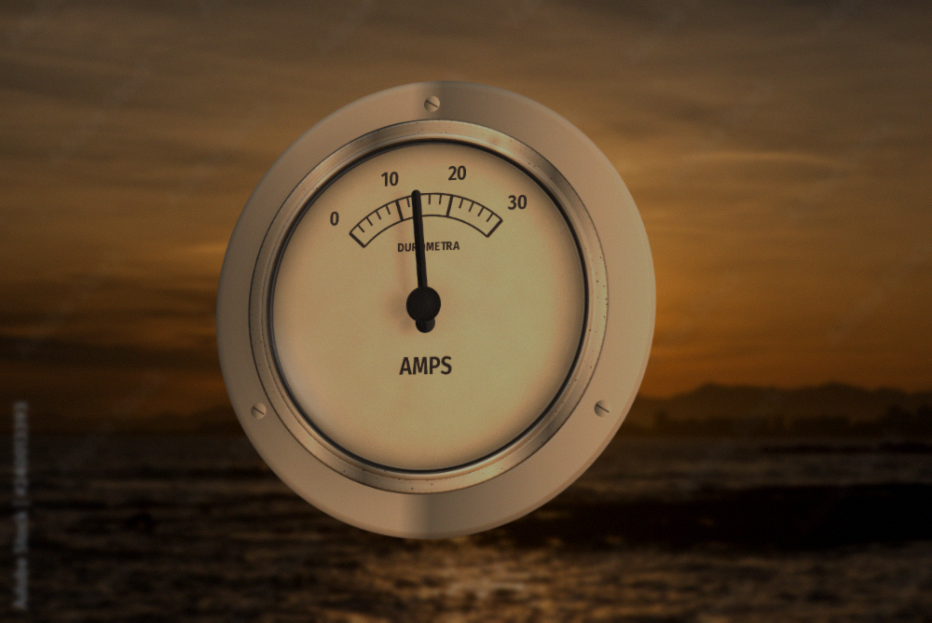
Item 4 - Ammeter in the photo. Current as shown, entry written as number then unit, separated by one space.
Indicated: 14 A
